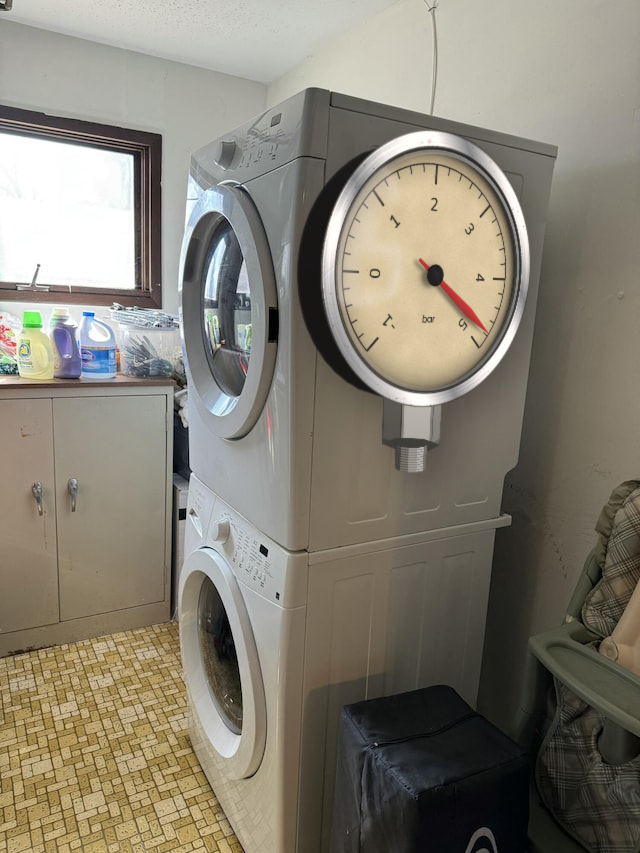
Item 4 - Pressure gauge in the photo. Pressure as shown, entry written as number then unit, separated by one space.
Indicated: 4.8 bar
